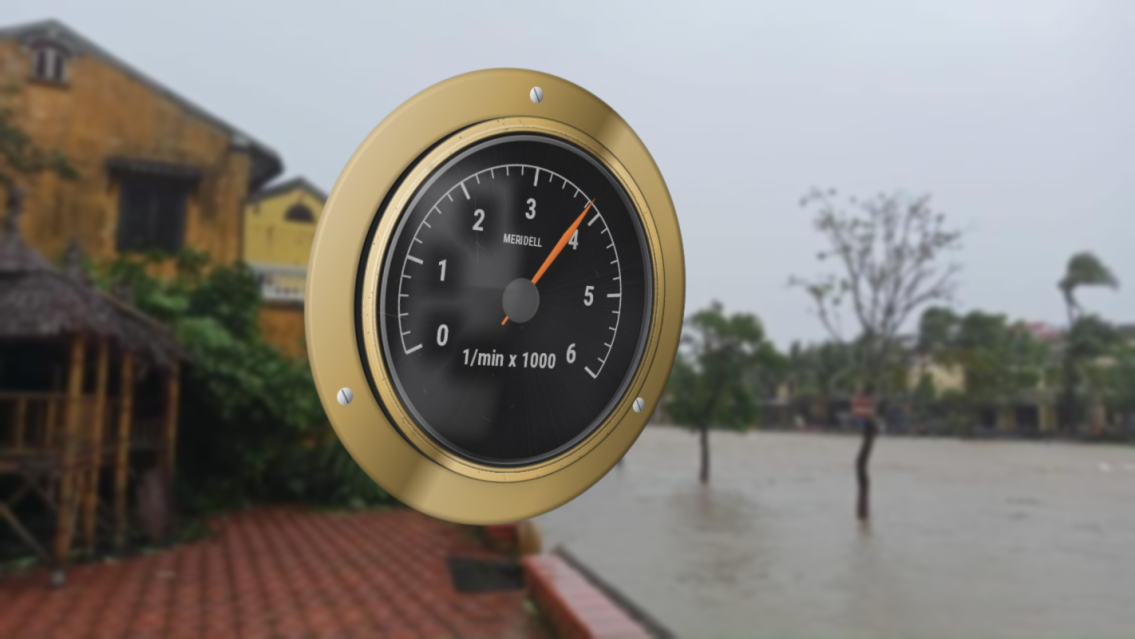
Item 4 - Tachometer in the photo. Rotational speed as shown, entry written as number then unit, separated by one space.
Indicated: 3800 rpm
